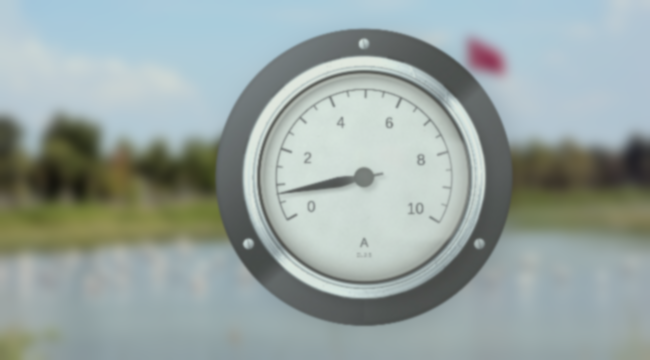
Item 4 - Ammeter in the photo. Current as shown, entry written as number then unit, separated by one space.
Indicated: 0.75 A
